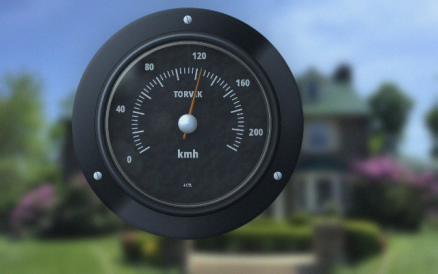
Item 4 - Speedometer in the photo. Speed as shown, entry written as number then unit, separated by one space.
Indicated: 124 km/h
